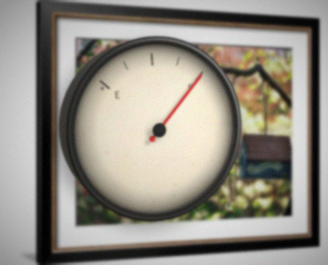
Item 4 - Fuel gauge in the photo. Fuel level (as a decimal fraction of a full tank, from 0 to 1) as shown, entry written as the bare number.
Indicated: 1
